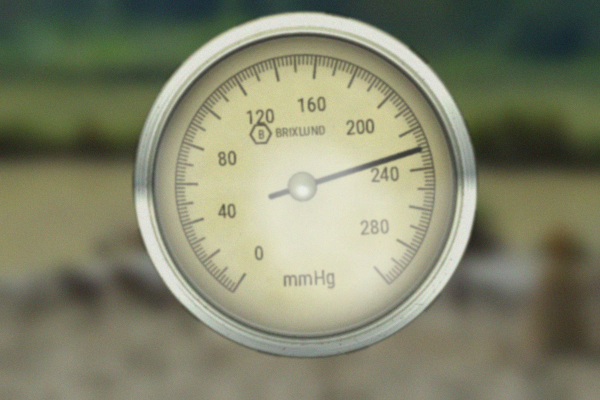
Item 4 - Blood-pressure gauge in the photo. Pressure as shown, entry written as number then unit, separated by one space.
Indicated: 230 mmHg
